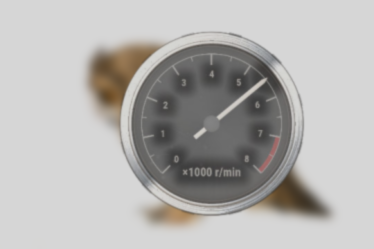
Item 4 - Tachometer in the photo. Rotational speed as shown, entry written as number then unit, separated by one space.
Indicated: 5500 rpm
